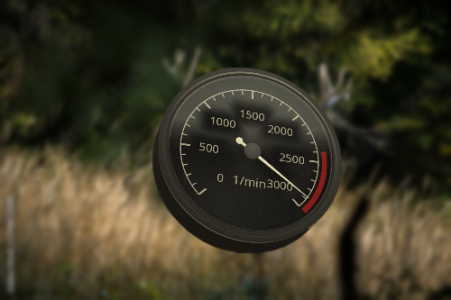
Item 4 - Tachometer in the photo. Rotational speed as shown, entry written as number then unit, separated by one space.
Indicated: 2900 rpm
